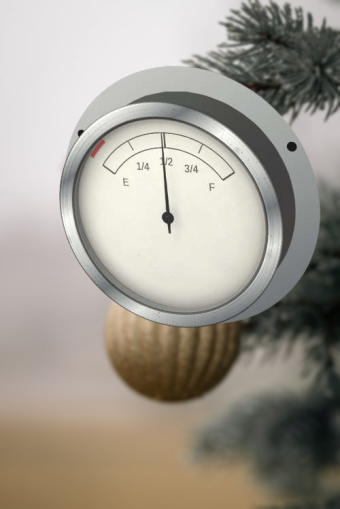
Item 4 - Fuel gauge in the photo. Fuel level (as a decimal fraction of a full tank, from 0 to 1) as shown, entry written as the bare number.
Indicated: 0.5
